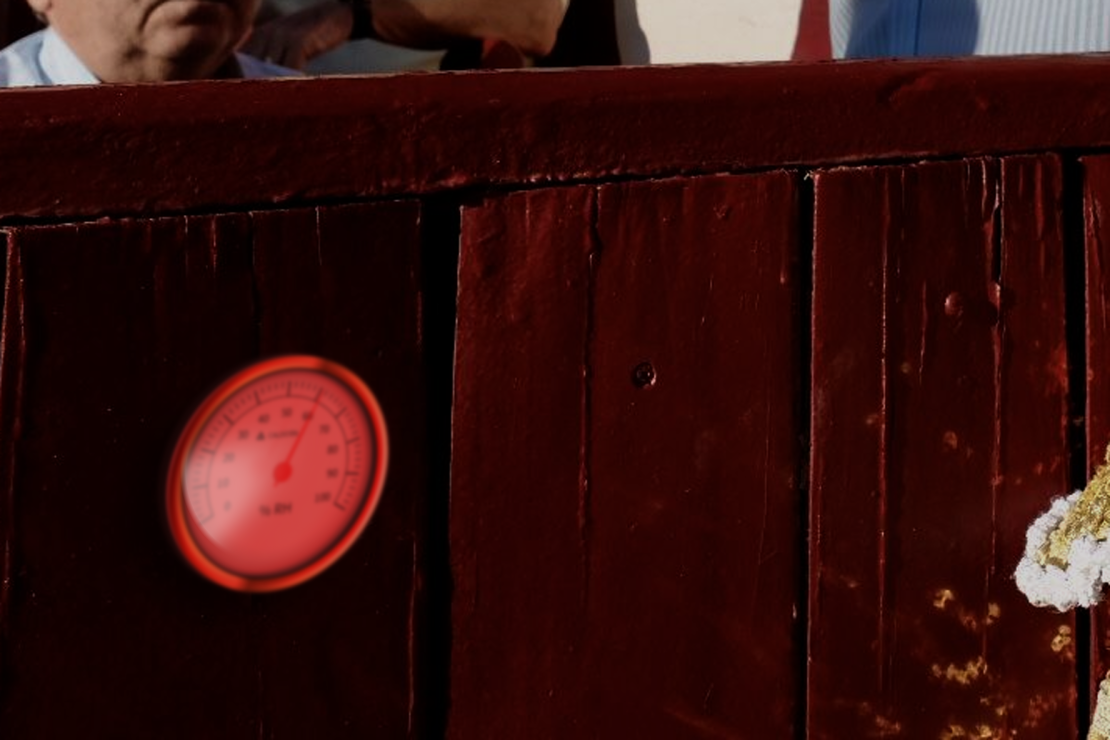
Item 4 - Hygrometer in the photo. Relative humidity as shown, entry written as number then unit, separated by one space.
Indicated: 60 %
